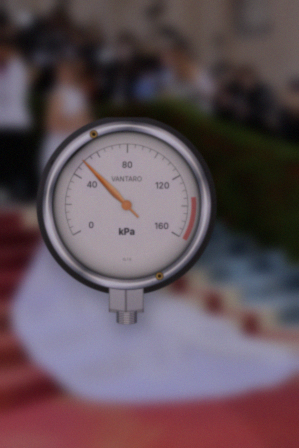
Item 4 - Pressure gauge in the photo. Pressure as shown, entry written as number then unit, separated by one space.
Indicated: 50 kPa
